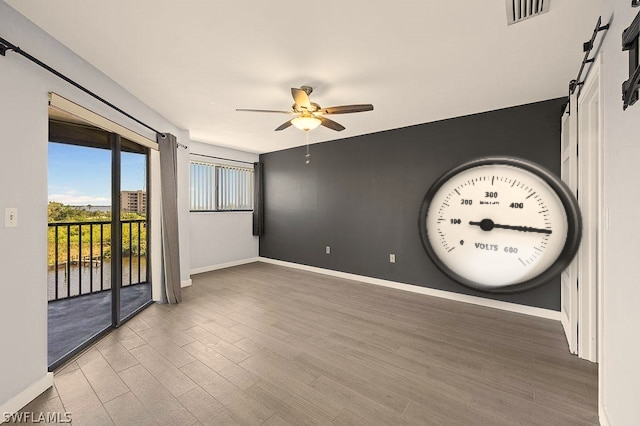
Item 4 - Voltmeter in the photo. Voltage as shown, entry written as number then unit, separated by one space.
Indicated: 500 V
